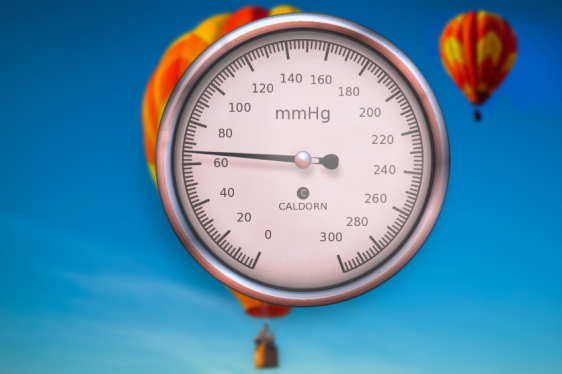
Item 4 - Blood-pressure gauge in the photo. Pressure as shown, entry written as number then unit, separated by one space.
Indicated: 66 mmHg
